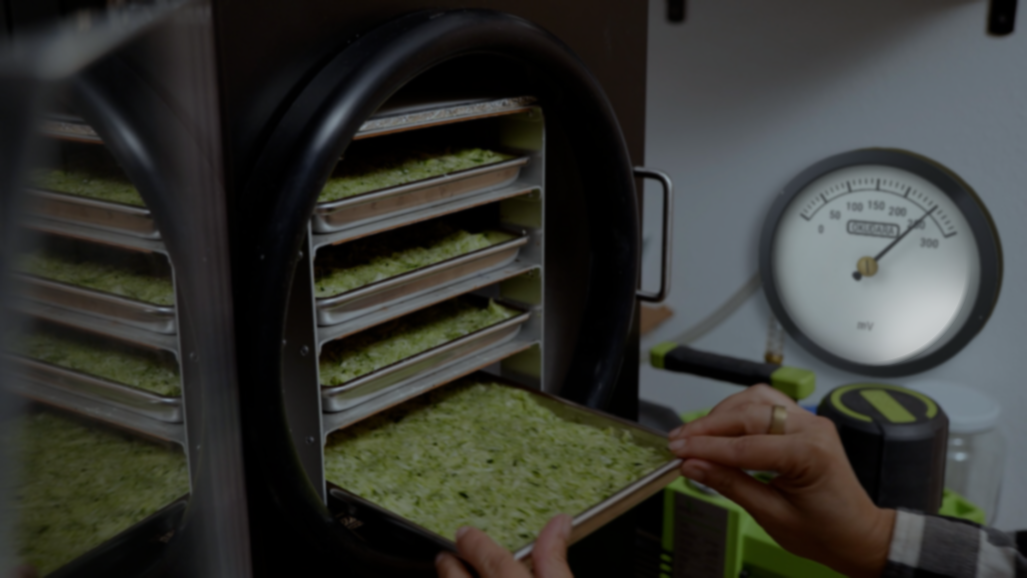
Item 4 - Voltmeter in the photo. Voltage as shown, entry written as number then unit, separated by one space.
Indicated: 250 mV
